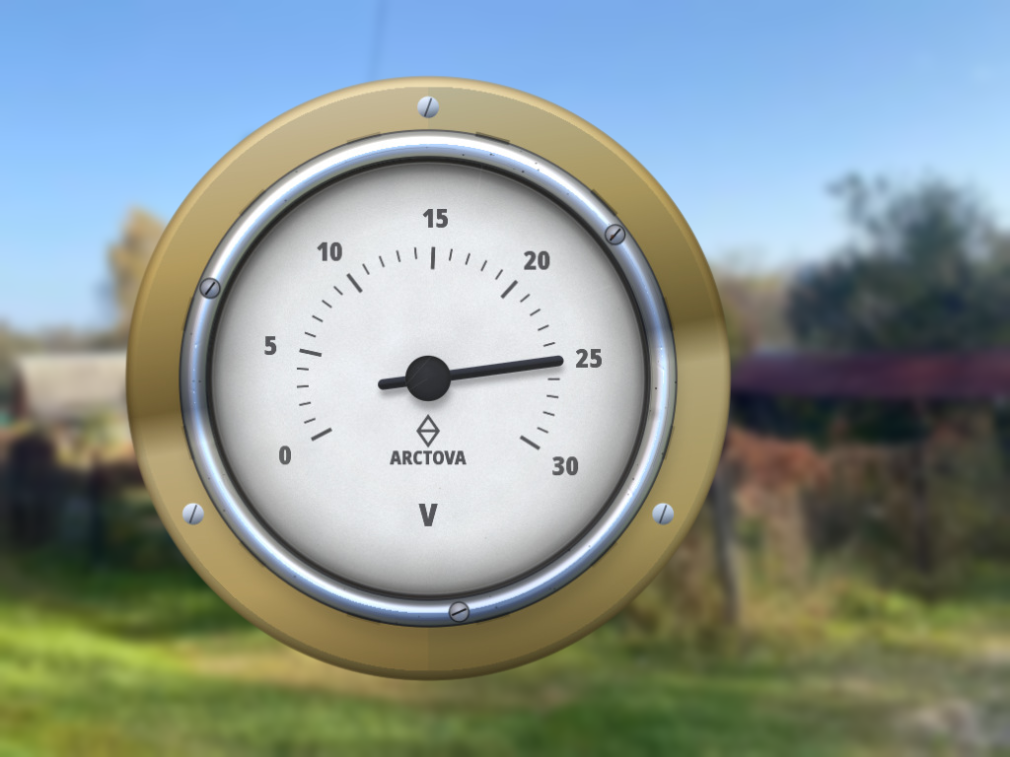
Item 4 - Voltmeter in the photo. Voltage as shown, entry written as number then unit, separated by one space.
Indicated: 25 V
